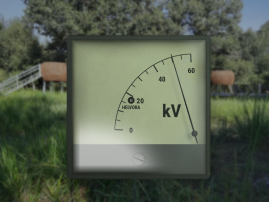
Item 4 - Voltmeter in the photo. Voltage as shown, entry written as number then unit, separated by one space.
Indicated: 50 kV
